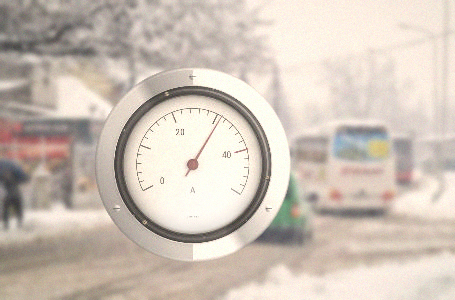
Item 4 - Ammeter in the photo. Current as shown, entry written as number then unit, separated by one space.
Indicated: 31 A
